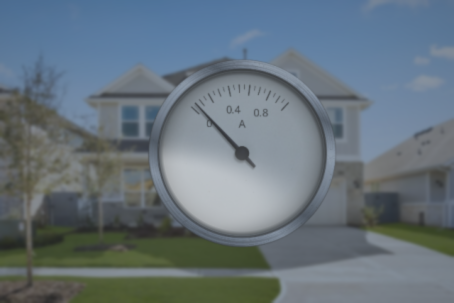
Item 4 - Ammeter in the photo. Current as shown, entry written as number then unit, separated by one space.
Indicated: 0.05 A
